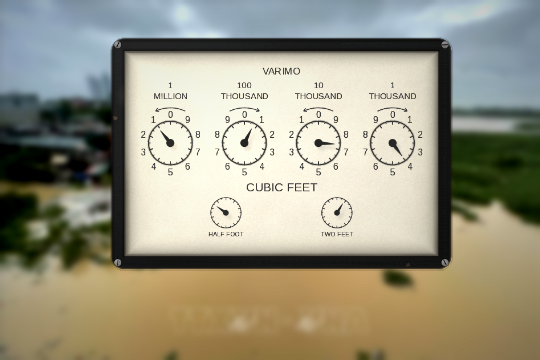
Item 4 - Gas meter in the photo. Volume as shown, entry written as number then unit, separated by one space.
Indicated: 107400 ft³
